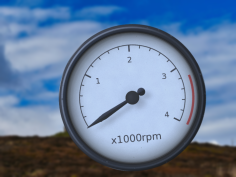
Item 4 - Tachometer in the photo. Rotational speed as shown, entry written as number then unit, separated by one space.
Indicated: 0 rpm
